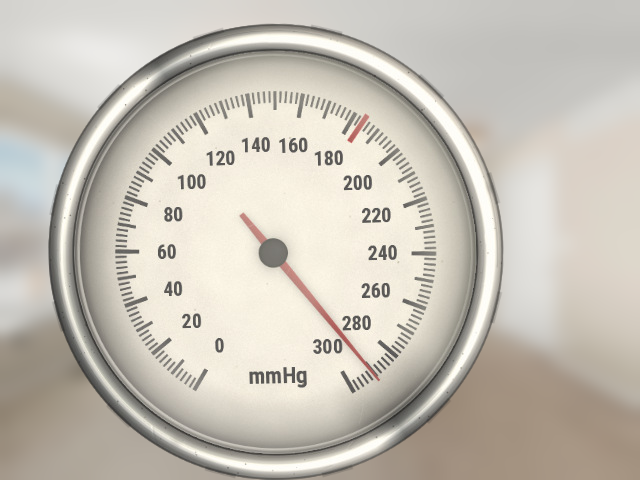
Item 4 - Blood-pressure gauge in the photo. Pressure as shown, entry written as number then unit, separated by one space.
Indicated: 290 mmHg
